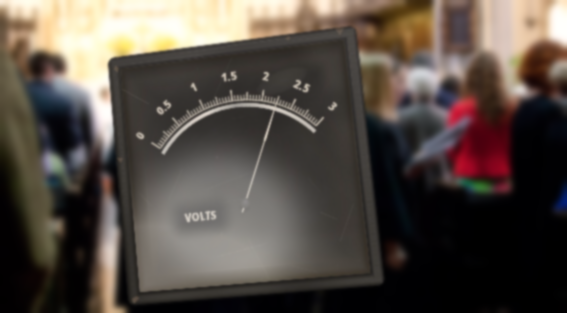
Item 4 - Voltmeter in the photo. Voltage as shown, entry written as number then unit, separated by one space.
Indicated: 2.25 V
